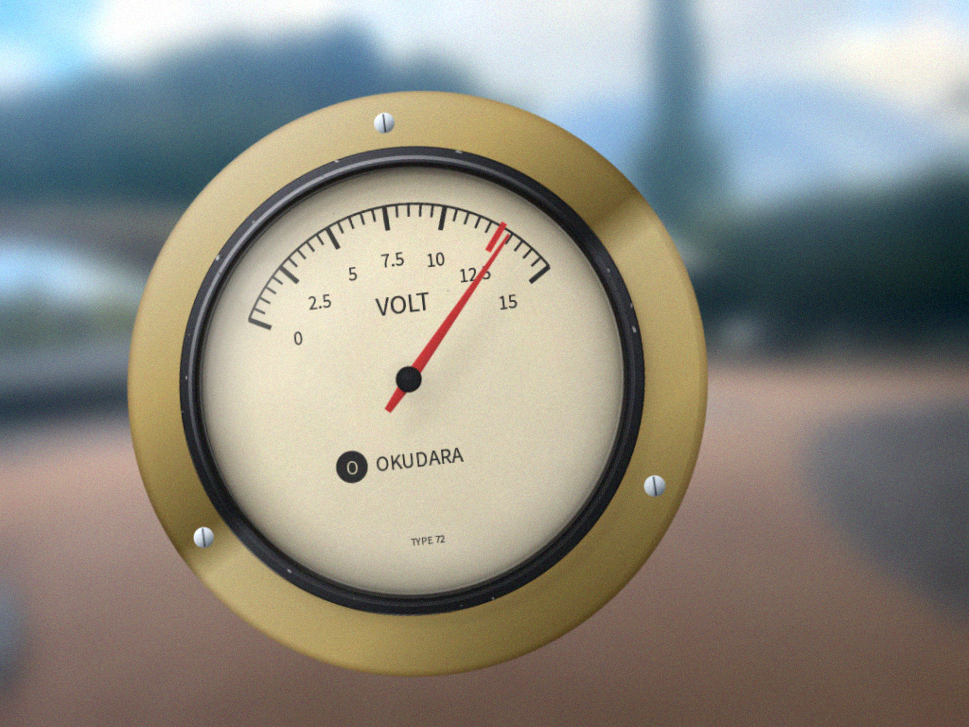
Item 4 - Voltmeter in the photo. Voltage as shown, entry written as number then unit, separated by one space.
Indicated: 13 V
